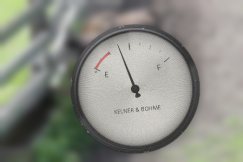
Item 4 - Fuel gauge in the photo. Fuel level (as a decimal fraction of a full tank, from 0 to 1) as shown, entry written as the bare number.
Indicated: 0.375
